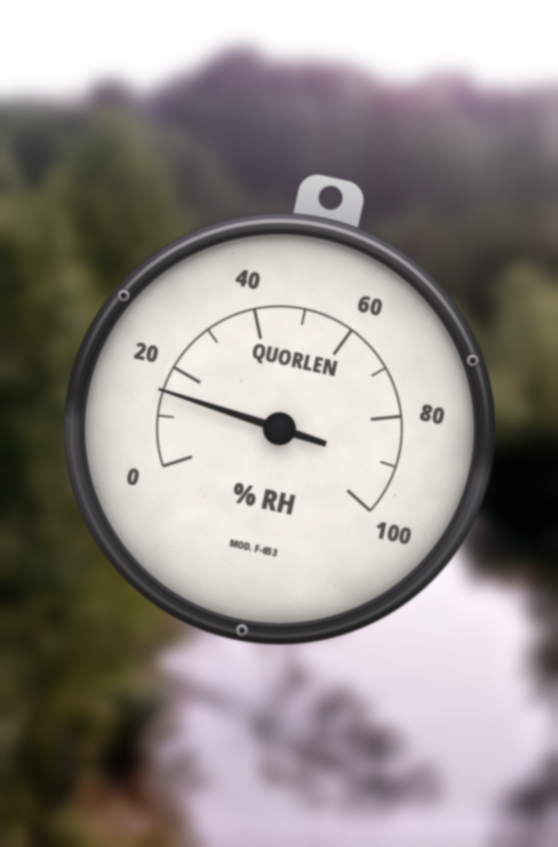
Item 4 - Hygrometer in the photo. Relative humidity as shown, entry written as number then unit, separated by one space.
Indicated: 15 %
